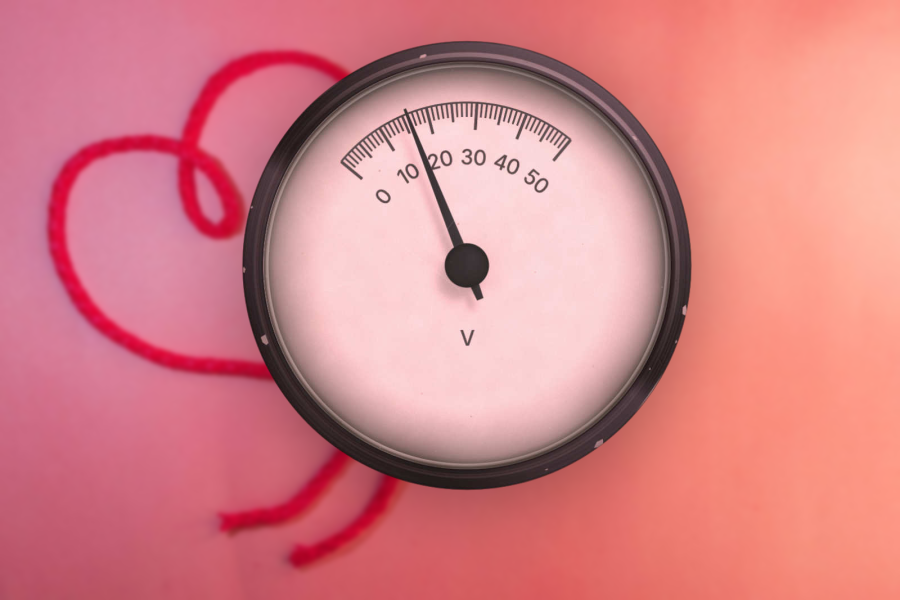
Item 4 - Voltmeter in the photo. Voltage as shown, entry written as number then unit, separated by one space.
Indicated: 16 V
